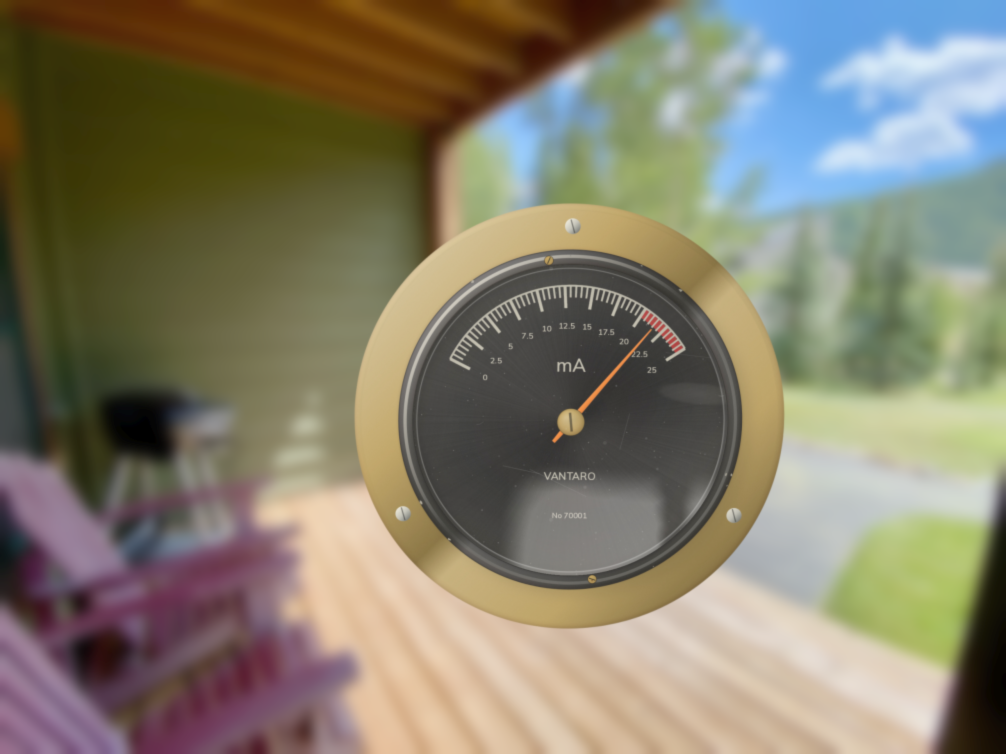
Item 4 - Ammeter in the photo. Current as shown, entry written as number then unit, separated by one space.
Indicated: 21.5 mA
